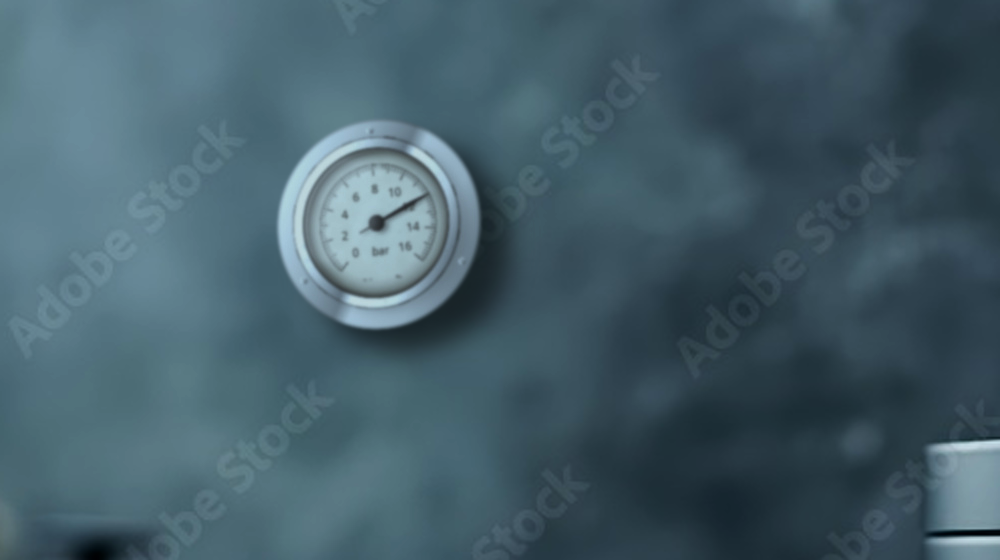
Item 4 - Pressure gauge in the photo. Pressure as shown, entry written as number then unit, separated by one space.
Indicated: 12 bar
